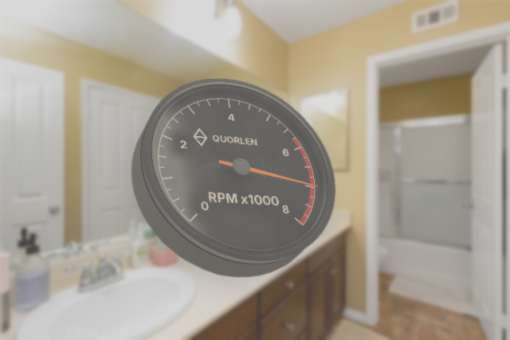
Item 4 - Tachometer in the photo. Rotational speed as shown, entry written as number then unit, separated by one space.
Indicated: 7000 rpm
